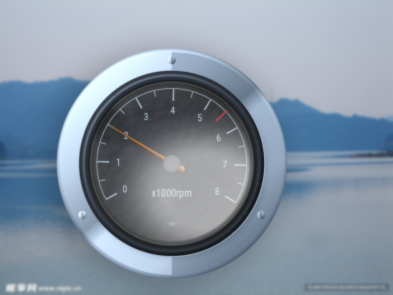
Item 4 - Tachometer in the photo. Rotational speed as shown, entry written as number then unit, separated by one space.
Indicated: 2000 rpm
